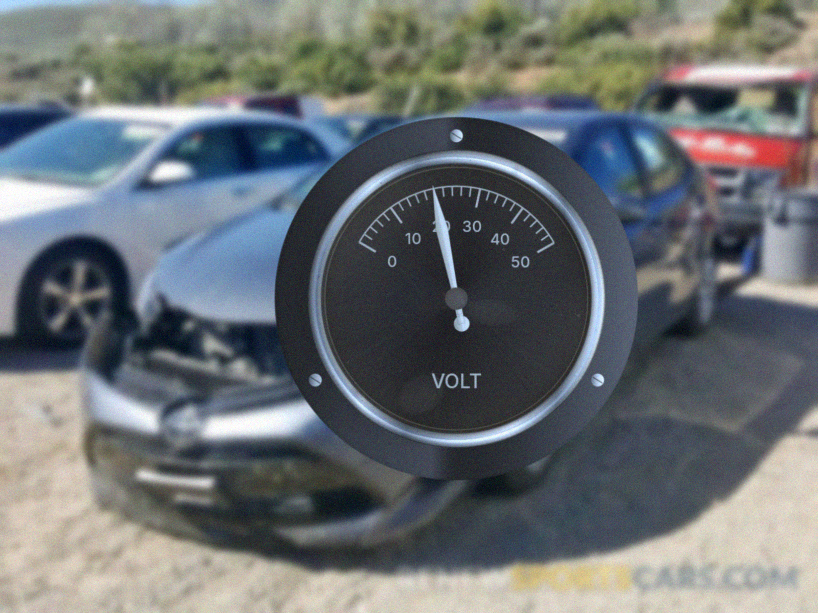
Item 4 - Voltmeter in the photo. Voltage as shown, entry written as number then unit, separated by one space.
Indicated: 20 V
